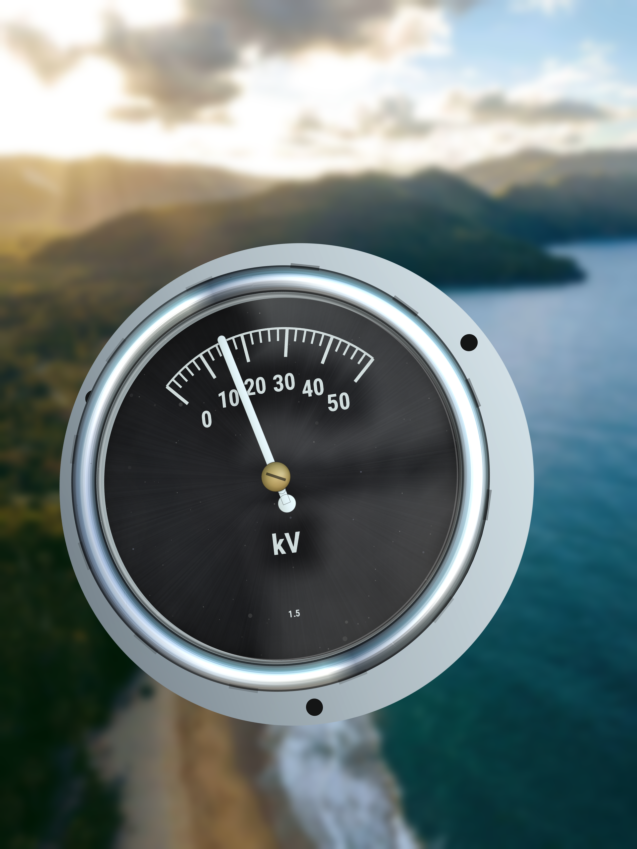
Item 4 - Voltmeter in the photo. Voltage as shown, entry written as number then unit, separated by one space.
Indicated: 16 kV
